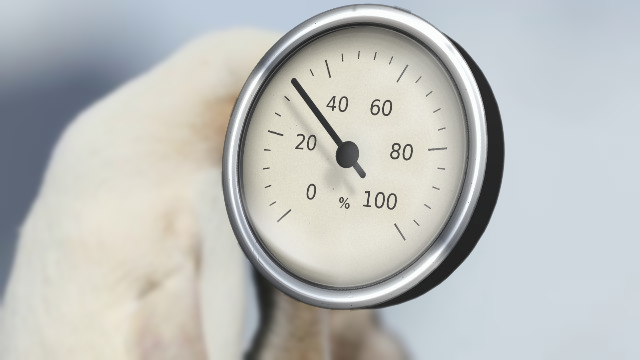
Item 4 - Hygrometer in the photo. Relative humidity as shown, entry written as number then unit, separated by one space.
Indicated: 32 %
